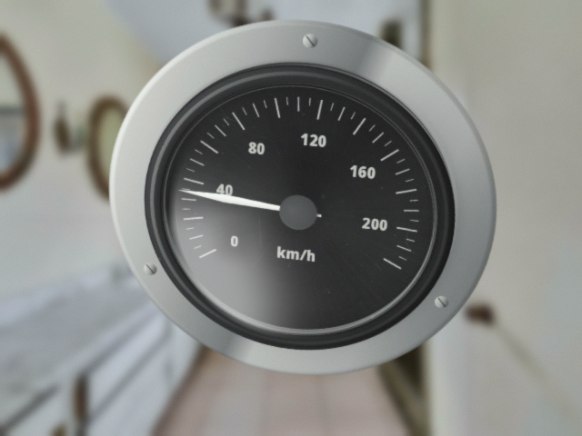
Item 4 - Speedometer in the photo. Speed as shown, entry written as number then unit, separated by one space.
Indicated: 35 km/h
